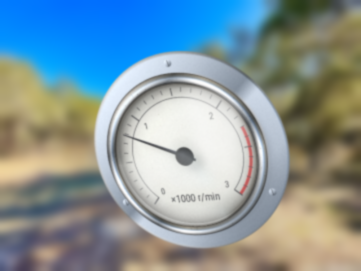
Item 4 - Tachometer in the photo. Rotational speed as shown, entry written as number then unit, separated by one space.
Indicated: 800 rpm
